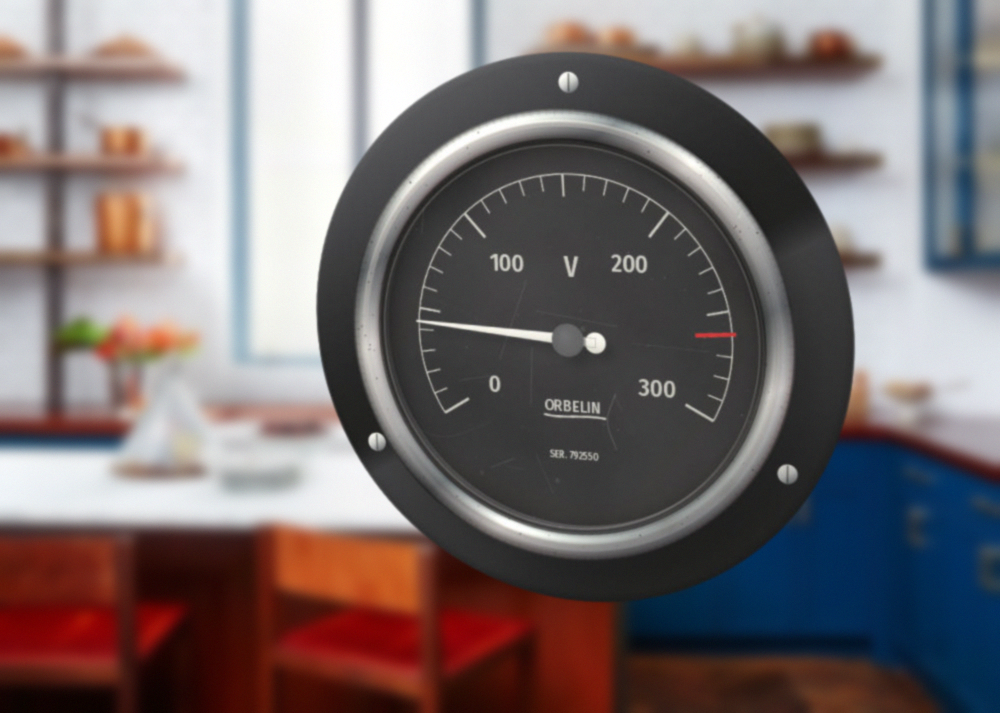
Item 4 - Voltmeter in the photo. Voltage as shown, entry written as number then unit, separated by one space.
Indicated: 45 V
